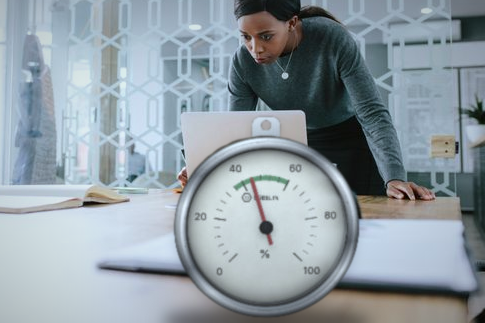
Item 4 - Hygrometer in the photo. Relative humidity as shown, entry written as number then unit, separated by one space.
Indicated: 44 %
